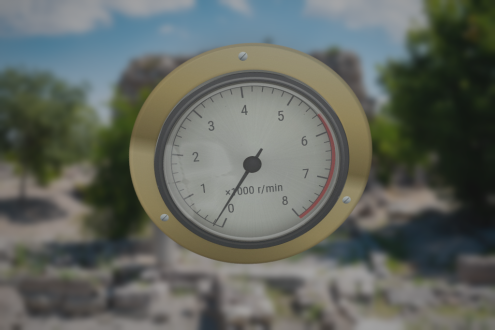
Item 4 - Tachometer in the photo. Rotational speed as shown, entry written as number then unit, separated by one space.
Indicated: 200 rpm
